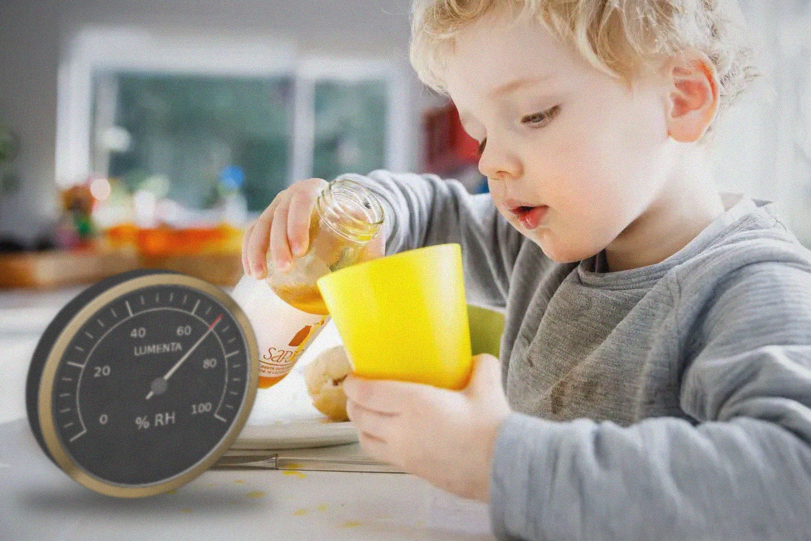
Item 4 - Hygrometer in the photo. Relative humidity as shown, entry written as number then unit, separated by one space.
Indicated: 68 %
